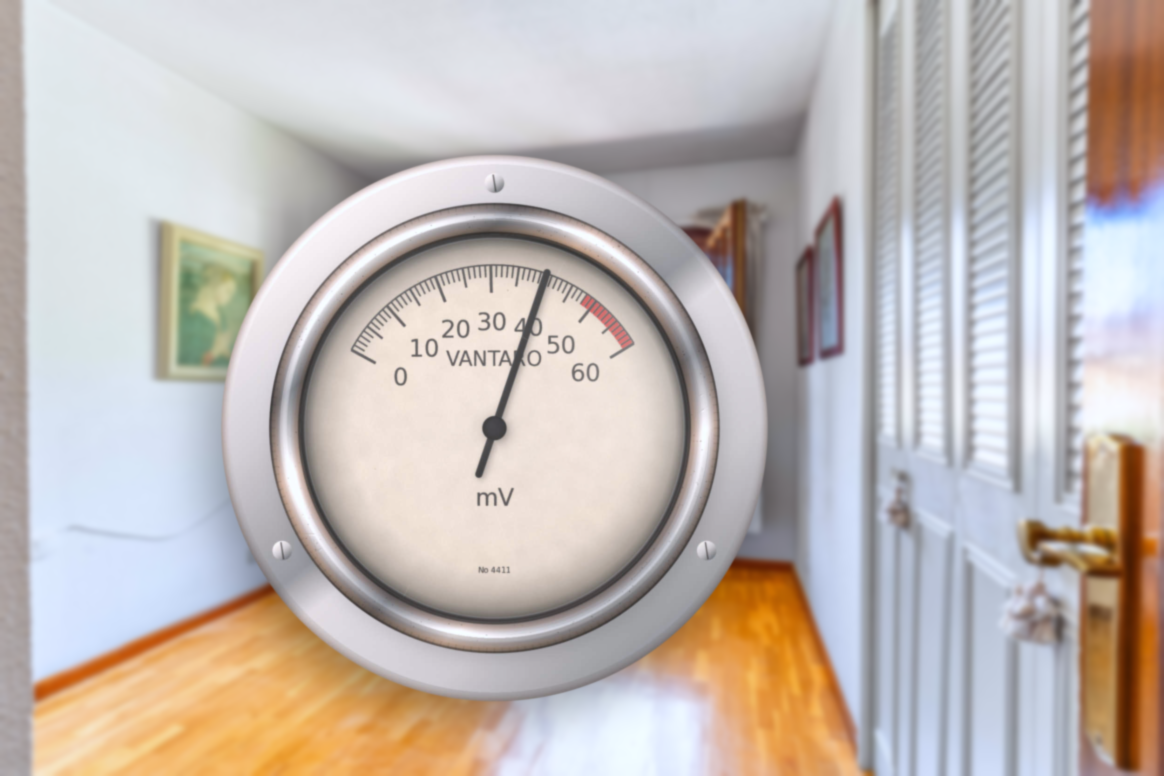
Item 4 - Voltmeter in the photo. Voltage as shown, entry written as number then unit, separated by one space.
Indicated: 40 mV
